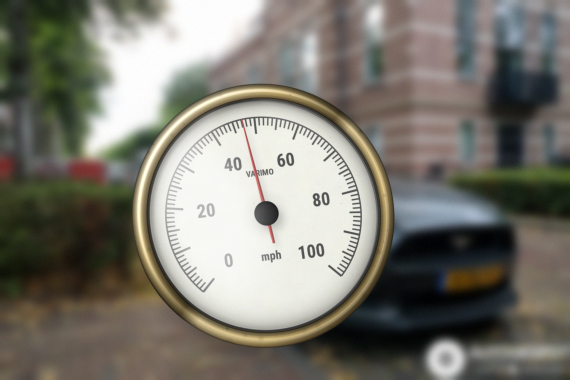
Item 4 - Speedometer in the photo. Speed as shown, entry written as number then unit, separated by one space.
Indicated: 47 mph
